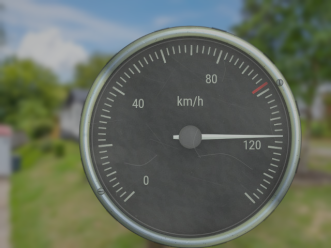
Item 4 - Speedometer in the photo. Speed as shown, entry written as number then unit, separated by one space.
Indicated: 116 km/h
